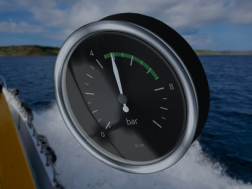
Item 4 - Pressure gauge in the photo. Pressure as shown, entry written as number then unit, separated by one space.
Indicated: 5 bar
